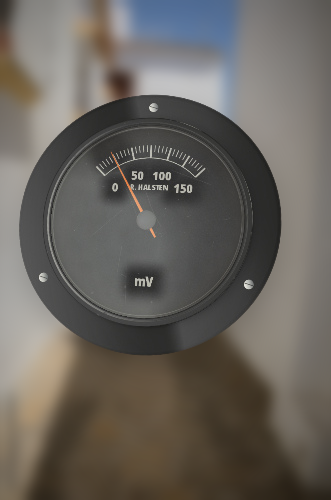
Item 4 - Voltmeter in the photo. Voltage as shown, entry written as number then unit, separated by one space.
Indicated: 25 mV
